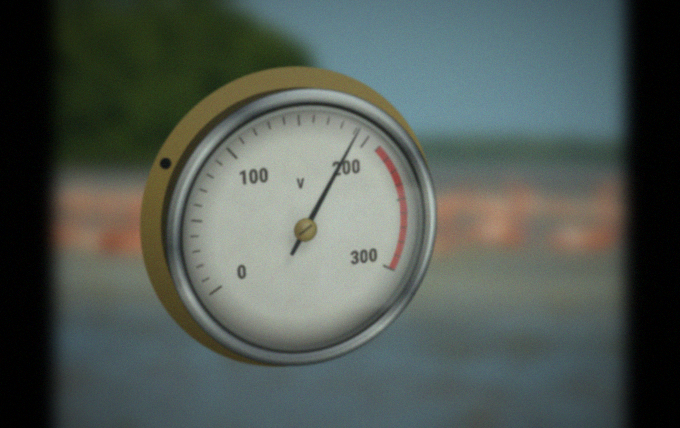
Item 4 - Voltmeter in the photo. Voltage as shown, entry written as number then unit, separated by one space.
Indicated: 190 V
